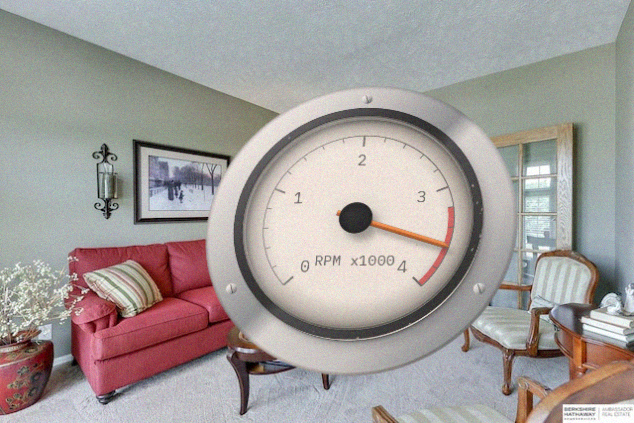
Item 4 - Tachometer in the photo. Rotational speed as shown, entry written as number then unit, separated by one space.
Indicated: 3600 rpm
